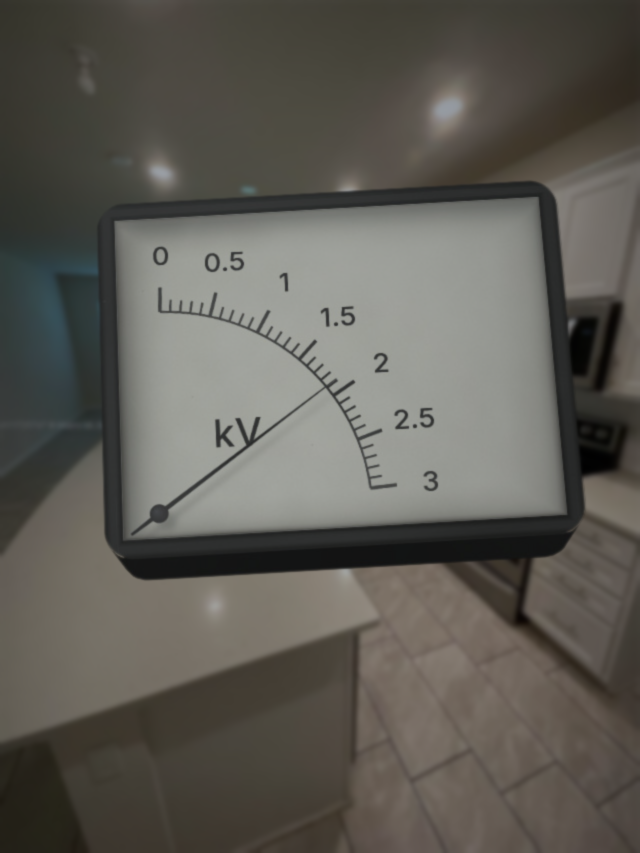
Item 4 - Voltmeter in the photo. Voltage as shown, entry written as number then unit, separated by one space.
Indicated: 1.9 kV
